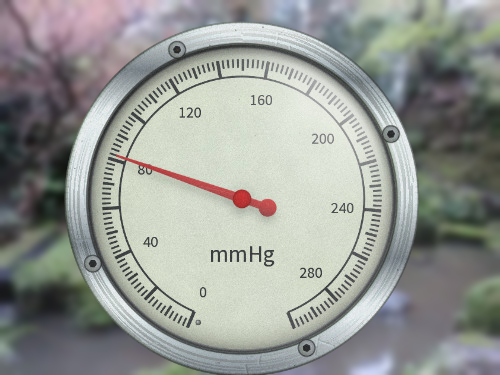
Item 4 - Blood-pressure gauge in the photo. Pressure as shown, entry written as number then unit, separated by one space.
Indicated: 82 mmHg
